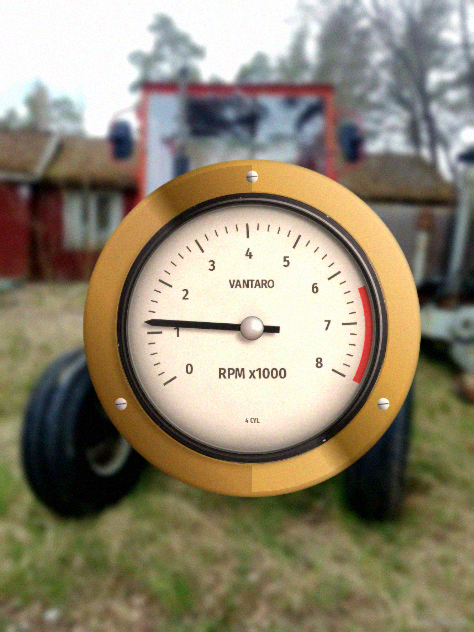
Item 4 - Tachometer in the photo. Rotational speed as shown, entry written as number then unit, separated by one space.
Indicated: 1200 rpm
